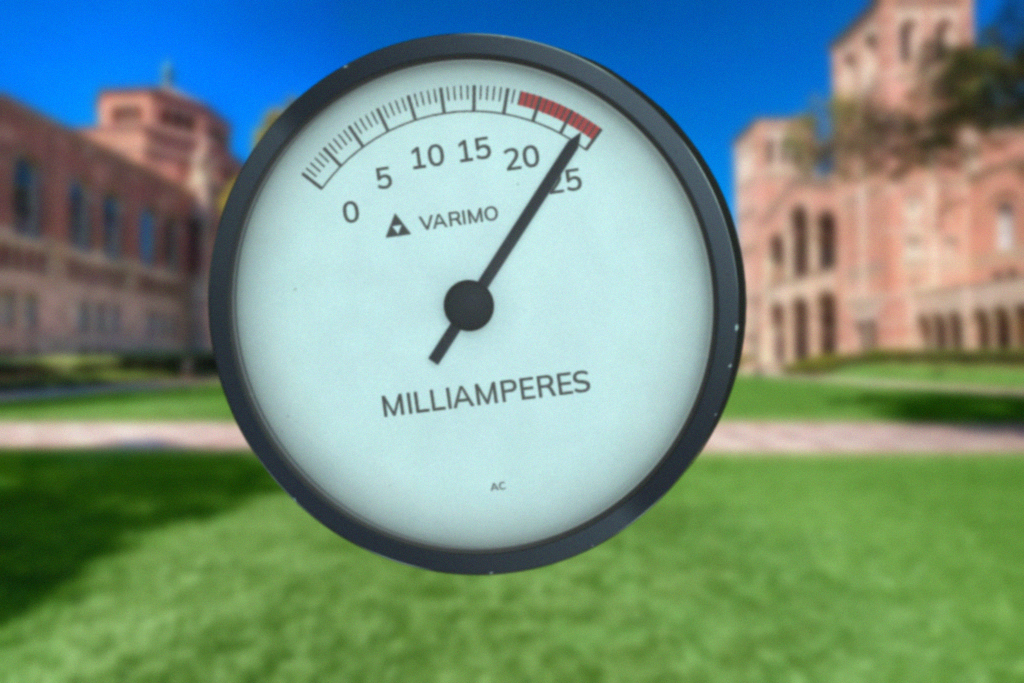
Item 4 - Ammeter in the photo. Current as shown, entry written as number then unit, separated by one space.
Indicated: 24 mA
